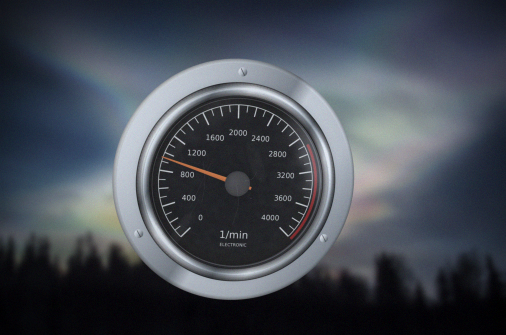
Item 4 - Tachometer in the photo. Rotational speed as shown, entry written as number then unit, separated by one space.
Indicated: 950 rpm
